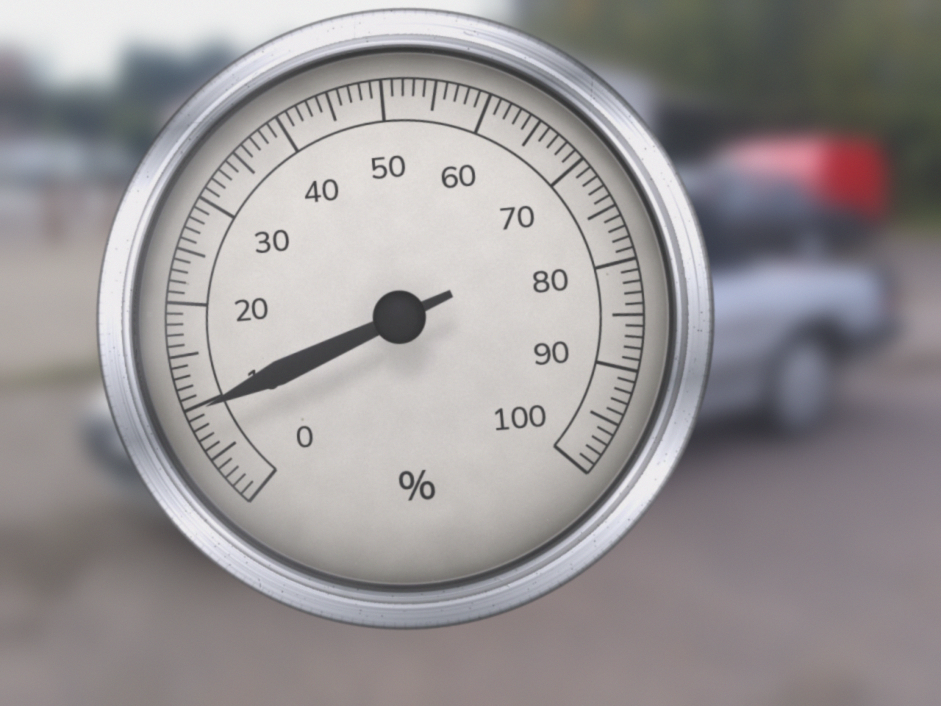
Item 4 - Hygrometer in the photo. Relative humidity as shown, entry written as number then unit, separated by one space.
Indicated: 9.5 %
